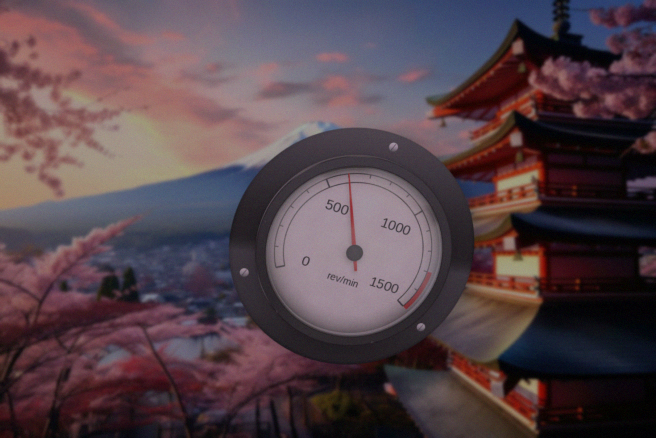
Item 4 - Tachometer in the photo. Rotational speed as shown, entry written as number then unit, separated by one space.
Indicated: 600 rpm
